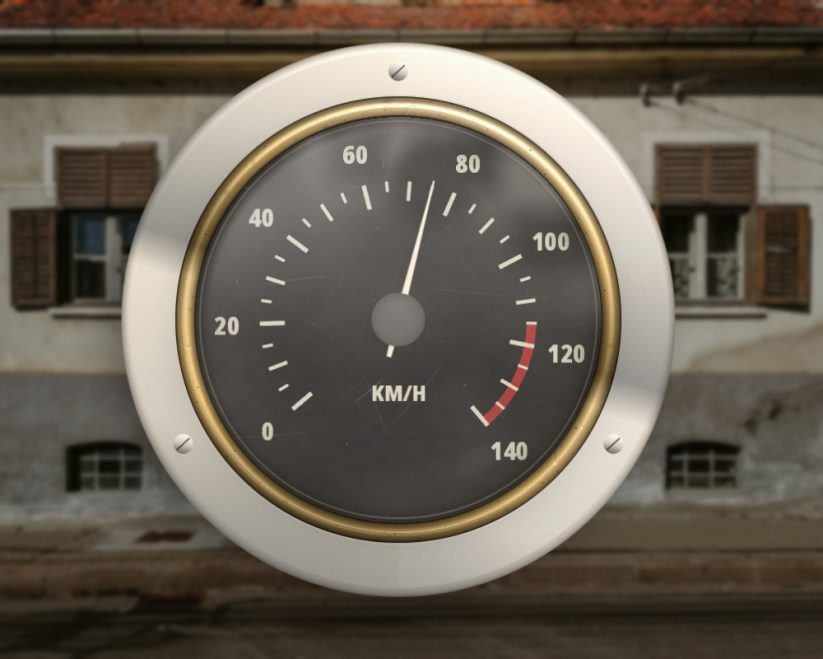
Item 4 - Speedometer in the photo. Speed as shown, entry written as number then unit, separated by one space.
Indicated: 75 km/h
